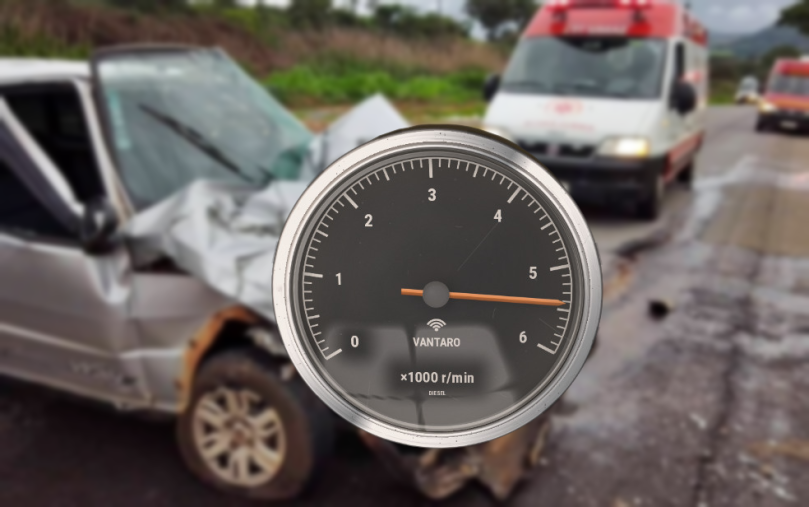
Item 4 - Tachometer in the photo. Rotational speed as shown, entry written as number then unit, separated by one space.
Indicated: 5400 rpm
